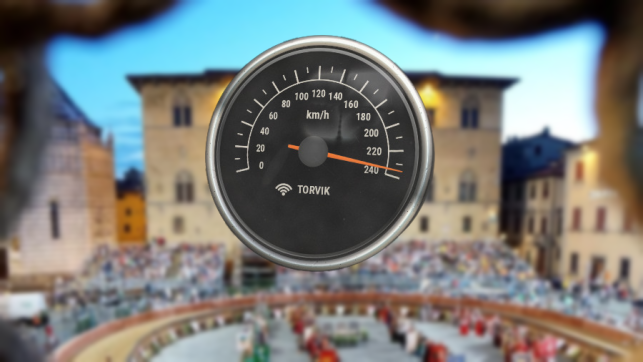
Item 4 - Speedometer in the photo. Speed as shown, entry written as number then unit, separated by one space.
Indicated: 235 km/h
